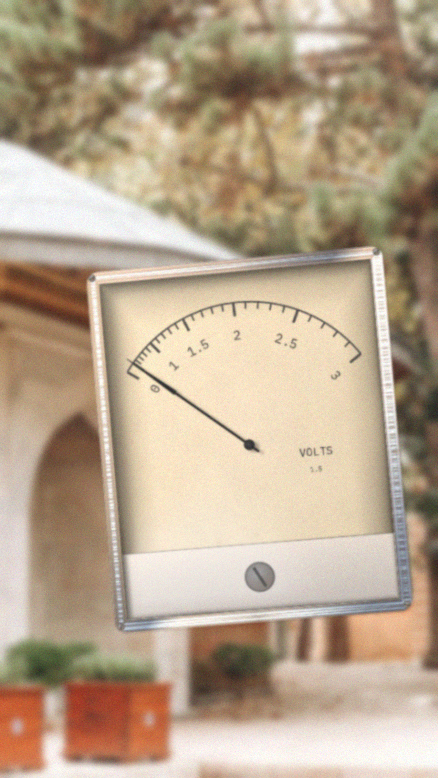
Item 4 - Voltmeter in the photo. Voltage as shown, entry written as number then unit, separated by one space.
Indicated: 0.5 V
